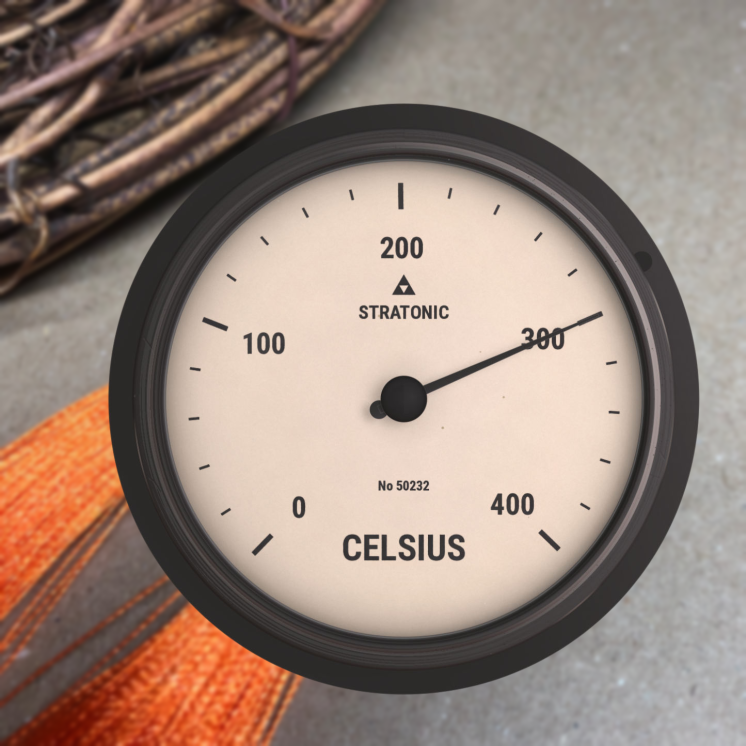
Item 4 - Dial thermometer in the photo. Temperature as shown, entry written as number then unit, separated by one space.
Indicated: 300 °C
